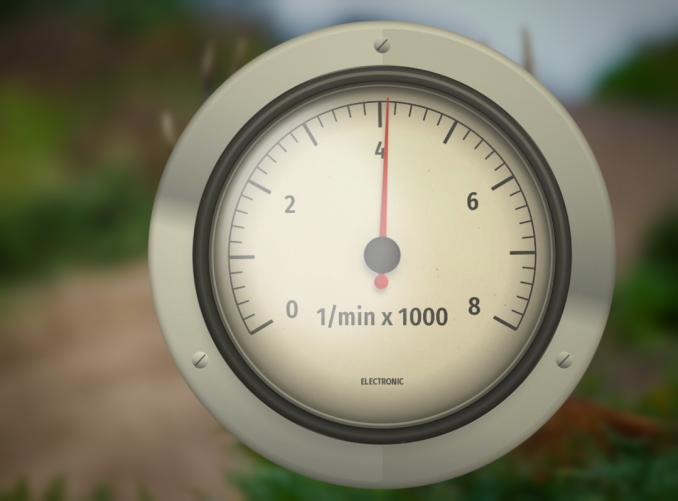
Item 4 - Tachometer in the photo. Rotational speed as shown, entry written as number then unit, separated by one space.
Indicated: 4100 rpm
